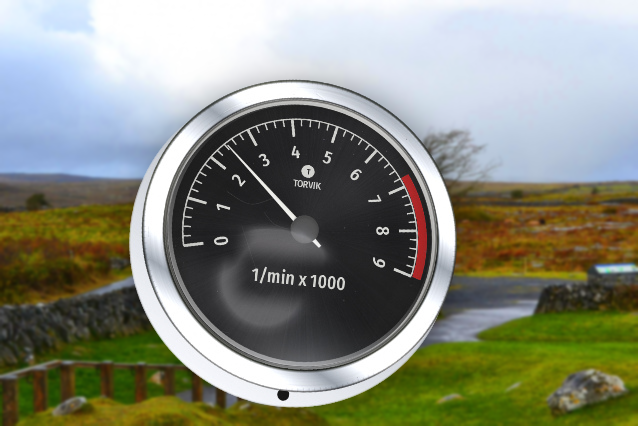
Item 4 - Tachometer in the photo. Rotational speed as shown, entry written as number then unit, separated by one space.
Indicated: 2400 rpm
